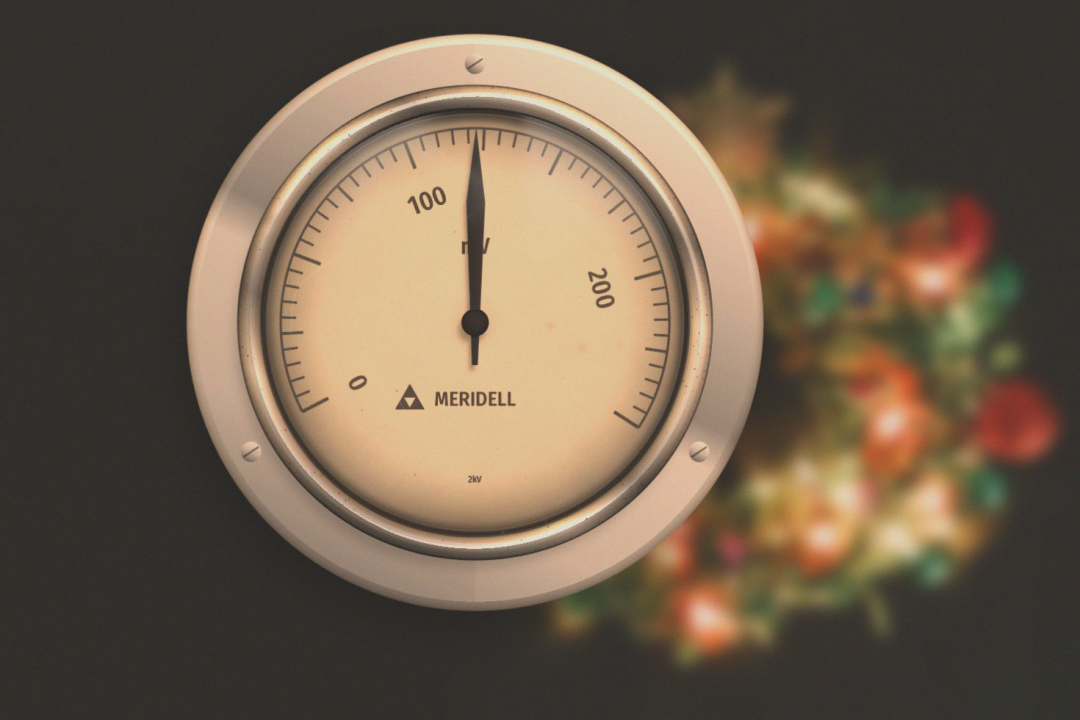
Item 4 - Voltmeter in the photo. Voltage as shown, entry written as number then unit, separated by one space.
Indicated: 122.5 mV
